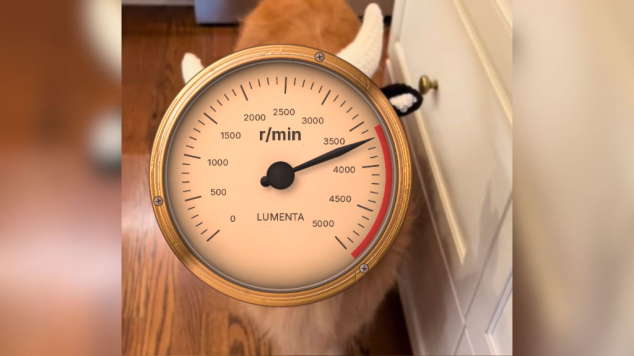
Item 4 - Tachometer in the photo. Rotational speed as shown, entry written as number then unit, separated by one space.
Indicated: 3700 rpm
